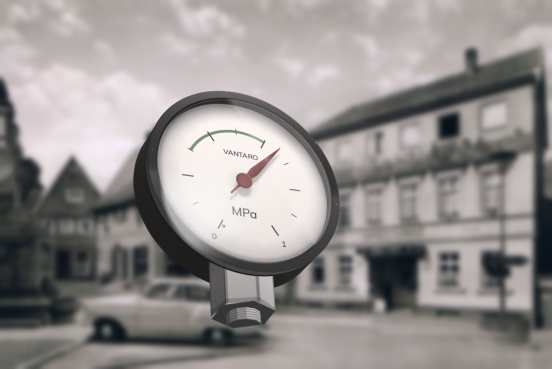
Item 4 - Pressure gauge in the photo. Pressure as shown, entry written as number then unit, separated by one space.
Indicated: 0.65 MPa
